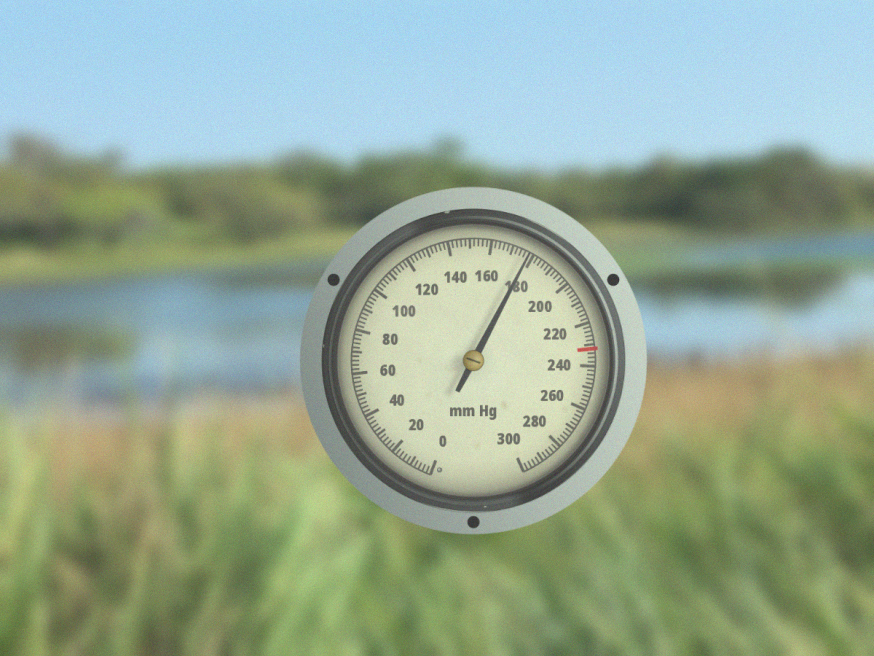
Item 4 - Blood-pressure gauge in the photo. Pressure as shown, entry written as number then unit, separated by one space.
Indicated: 178 mmHg
